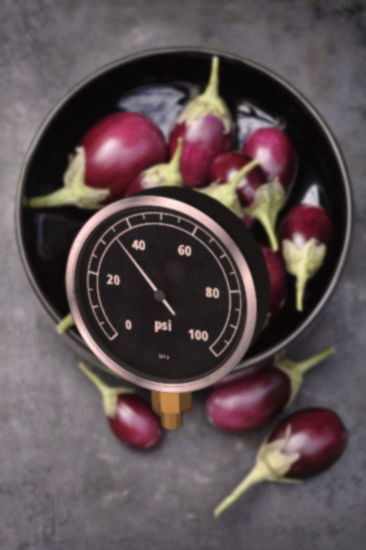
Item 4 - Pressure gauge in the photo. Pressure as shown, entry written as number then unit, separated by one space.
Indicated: 35 psi
